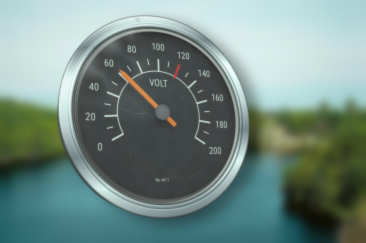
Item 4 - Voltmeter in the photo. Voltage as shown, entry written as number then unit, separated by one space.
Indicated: 60 V
